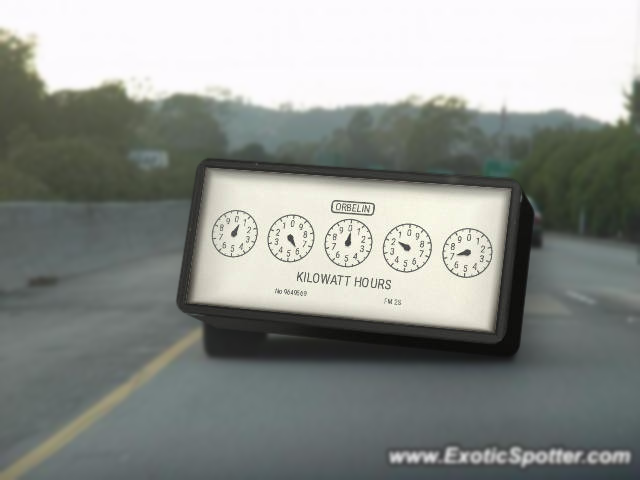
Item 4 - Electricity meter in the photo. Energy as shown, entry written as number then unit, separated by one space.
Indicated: 6017 kWh
